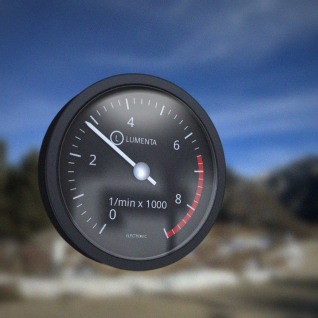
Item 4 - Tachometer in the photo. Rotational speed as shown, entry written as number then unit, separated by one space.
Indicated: 2800 rpm
